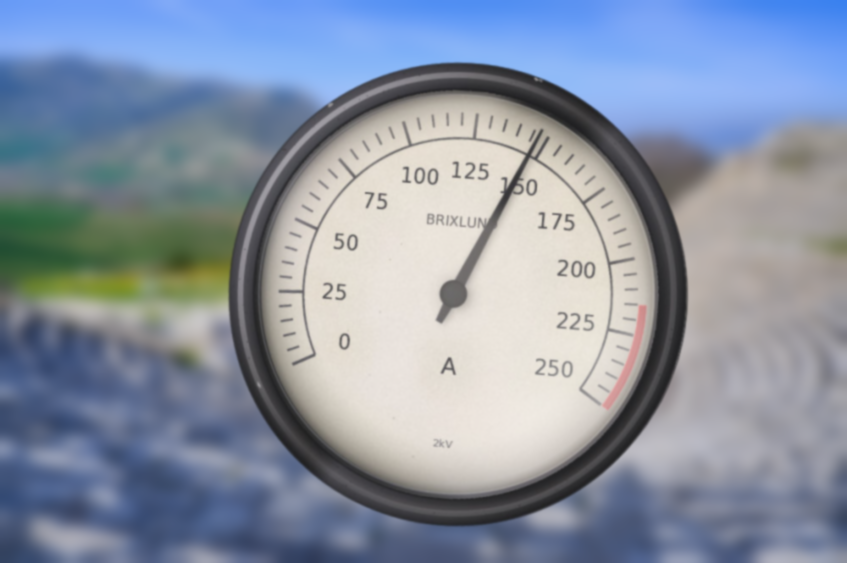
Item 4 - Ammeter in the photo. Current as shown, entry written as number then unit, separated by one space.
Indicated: 147.5 A
